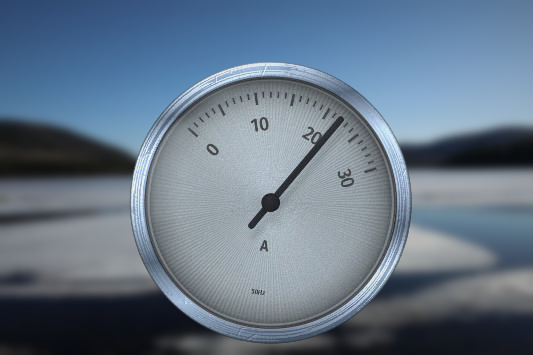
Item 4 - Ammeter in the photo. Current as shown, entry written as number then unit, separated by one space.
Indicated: 22 A
